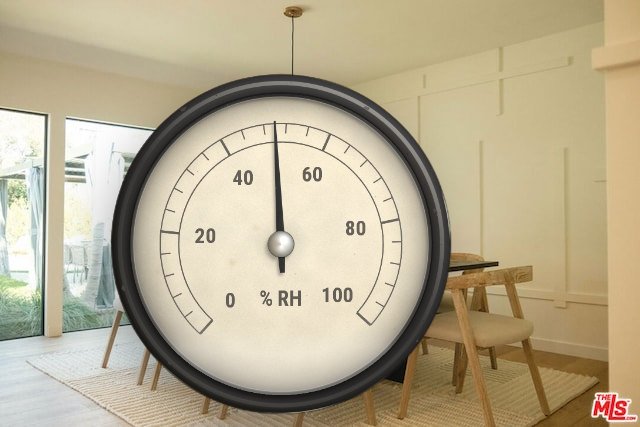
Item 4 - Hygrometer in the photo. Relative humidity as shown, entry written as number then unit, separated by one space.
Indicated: 50 %
